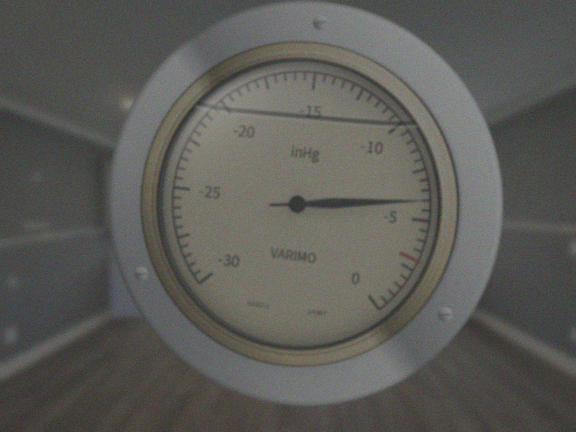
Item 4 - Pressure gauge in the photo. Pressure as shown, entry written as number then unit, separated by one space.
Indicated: -6 inHg
